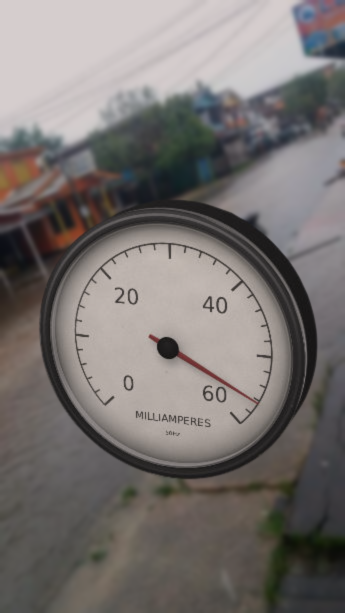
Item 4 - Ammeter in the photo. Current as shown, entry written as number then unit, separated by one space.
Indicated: 56 mA
